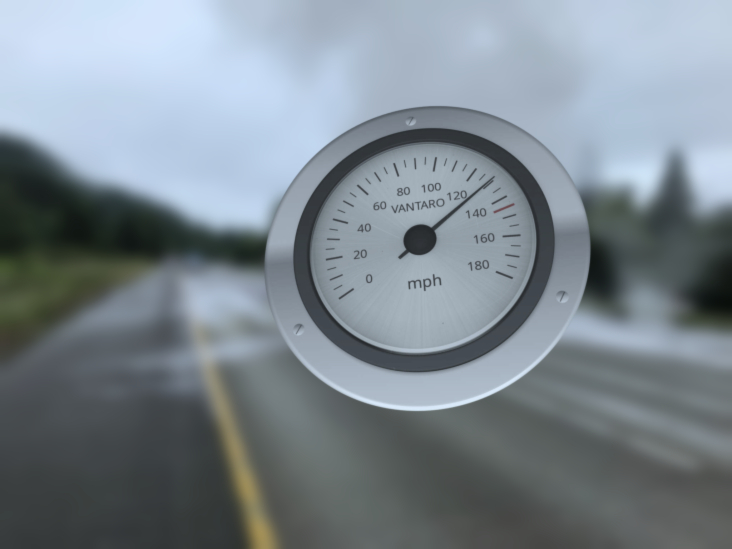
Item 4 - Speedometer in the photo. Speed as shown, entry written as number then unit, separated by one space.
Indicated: 130 mph
